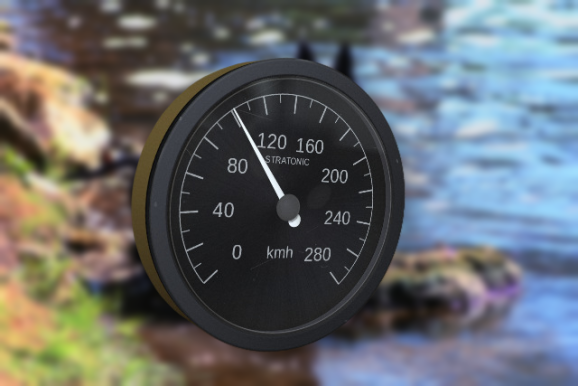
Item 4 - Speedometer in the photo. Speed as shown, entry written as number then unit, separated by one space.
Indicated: 100 km/h
